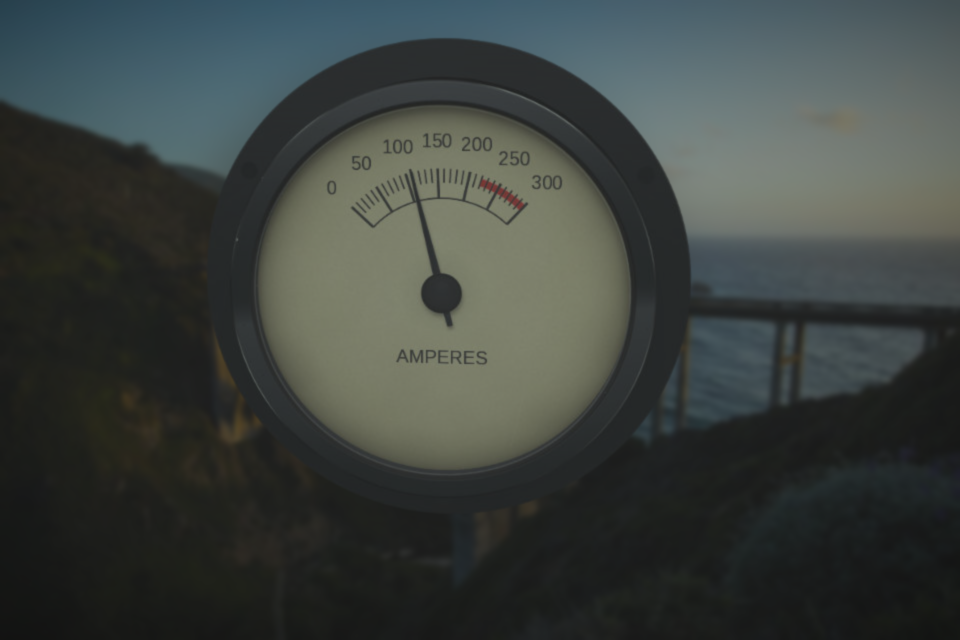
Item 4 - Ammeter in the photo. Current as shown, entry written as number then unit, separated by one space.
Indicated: 110 A
